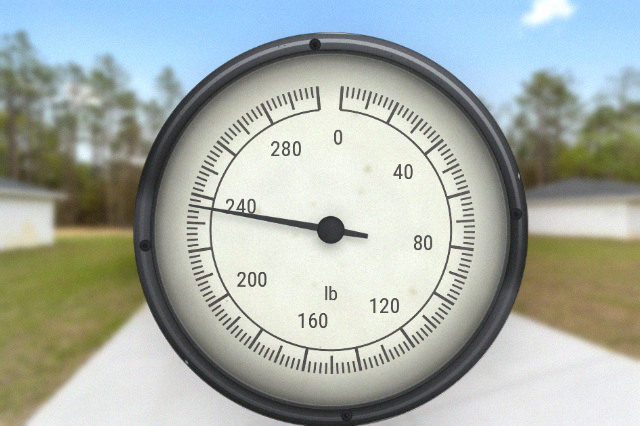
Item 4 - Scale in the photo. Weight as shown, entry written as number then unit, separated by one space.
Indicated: 236 lb
